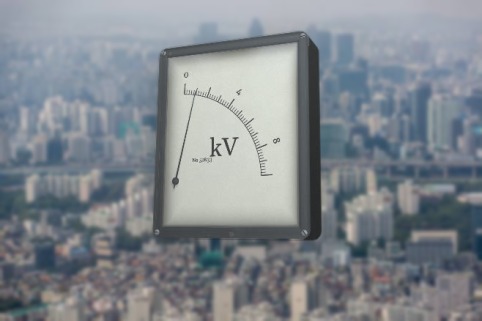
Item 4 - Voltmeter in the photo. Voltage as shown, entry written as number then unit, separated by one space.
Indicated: 1 kV
